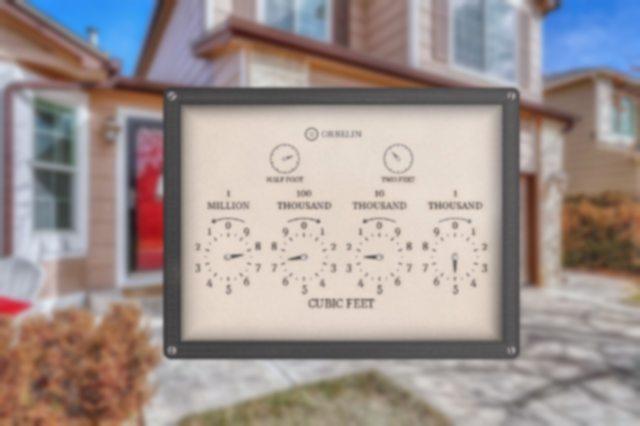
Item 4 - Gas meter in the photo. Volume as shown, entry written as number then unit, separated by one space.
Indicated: 772500 ft³
